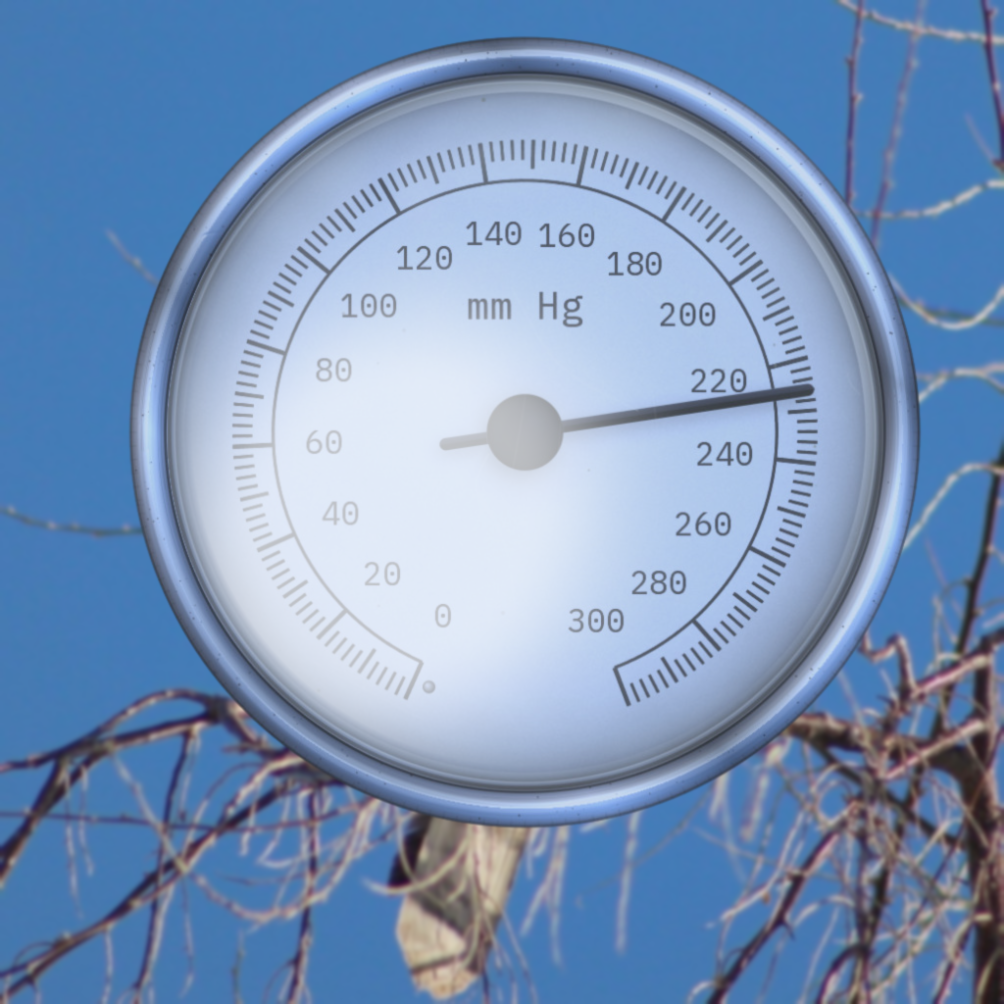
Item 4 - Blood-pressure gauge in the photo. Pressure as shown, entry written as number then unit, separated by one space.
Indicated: 226 mmHg
